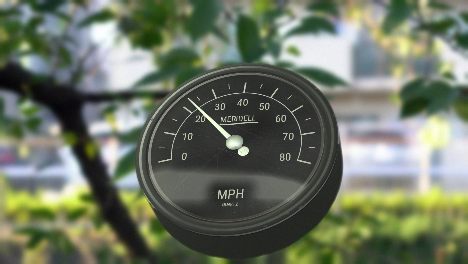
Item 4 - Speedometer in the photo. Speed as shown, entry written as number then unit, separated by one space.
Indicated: 22.5 mph
